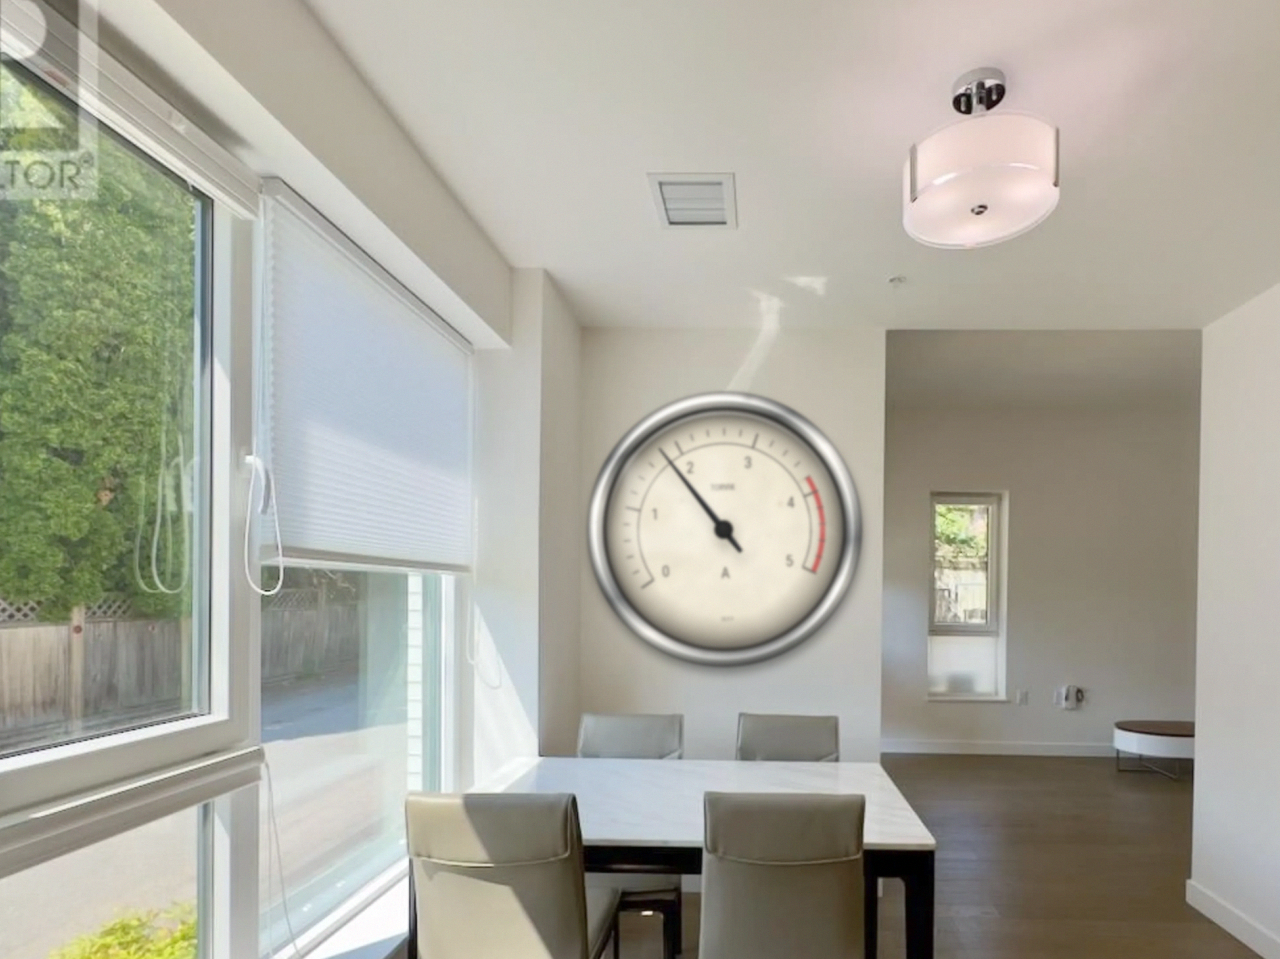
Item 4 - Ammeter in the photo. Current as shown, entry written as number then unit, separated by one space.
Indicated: 1.8 A
